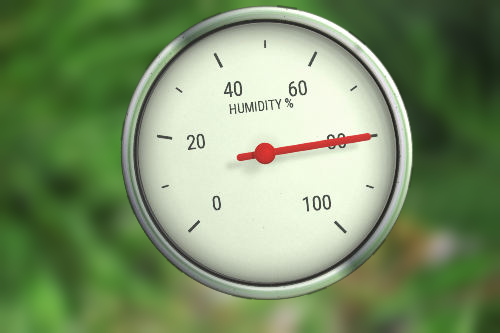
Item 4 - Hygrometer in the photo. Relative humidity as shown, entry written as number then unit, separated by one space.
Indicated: 80 %
